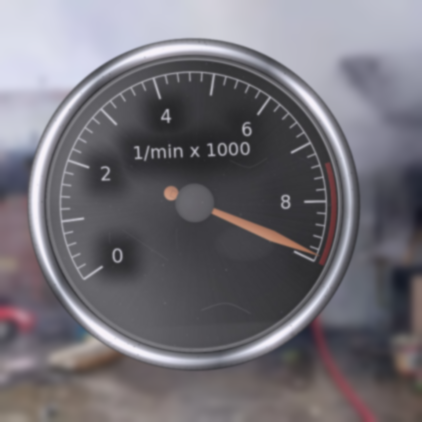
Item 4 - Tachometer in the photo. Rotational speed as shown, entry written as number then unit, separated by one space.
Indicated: 8900 rpm
